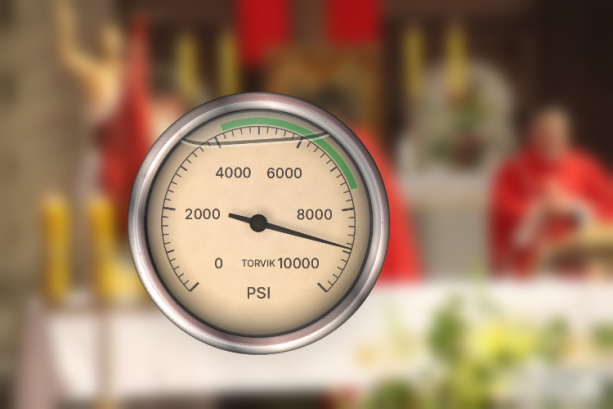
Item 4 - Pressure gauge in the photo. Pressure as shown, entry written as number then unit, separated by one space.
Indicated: 8900 psi
